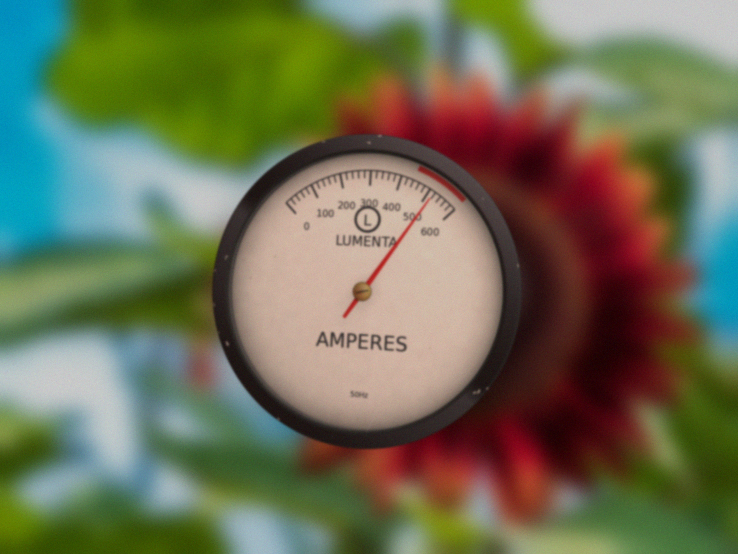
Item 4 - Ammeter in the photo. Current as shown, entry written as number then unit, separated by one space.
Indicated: 520 A
